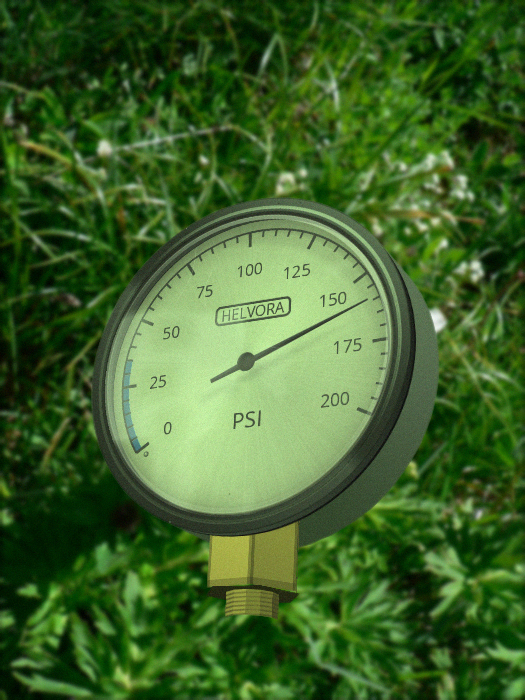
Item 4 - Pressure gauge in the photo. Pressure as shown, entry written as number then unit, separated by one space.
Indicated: 160 psi
